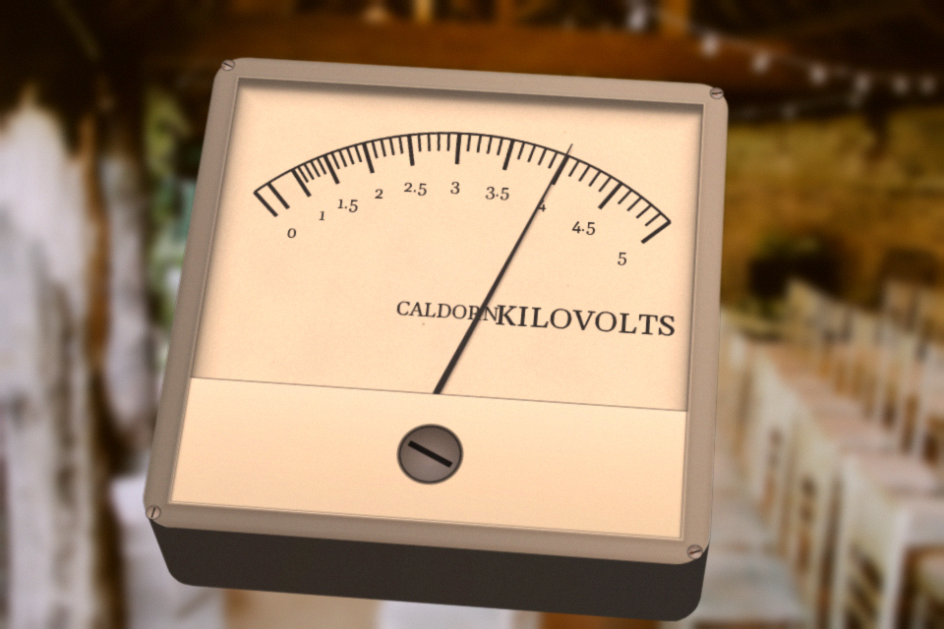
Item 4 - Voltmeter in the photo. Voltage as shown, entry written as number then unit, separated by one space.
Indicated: 4 kV
